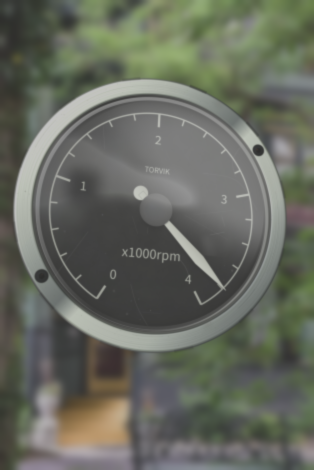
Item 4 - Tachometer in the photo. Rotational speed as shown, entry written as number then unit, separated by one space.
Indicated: 3800 rpm
